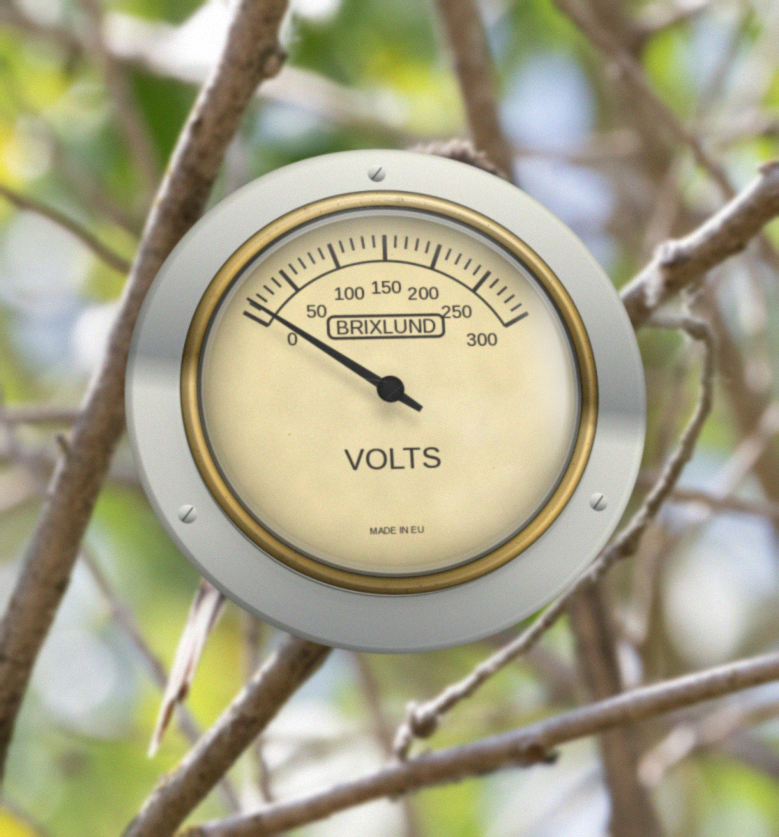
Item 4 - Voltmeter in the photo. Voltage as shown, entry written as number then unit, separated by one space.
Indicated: 10 V
